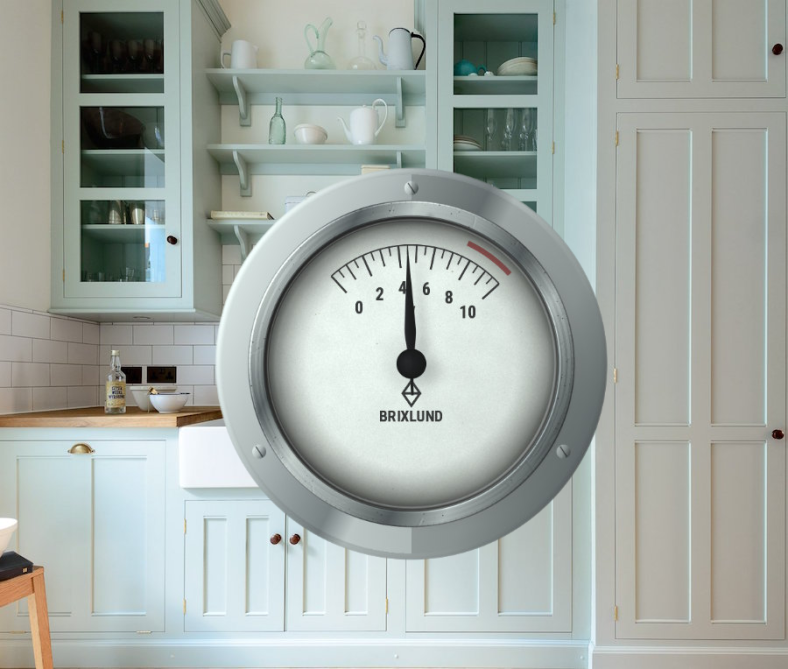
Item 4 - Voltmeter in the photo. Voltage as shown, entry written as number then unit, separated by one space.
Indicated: 4.5 V
